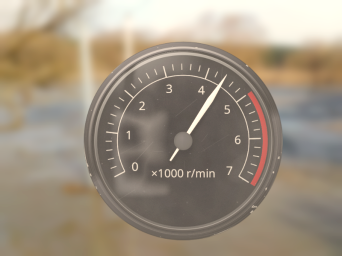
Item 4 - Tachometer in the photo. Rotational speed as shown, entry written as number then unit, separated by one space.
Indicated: 4400 rpm
